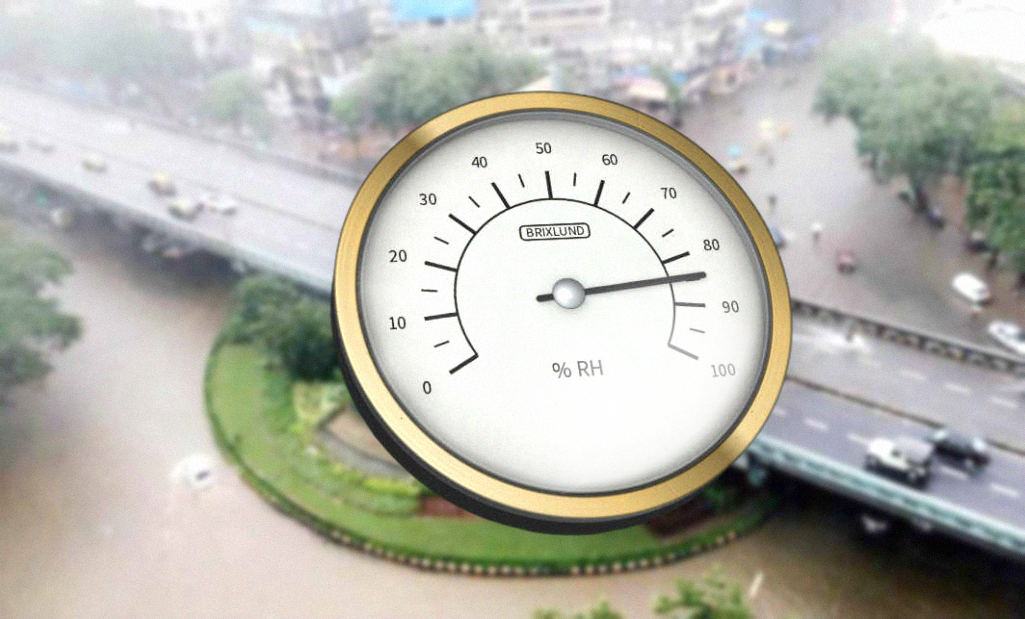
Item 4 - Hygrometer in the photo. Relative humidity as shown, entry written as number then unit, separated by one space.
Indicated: 85 %
